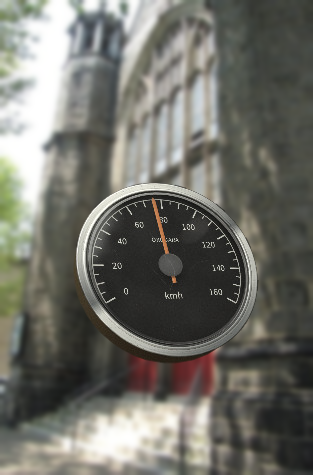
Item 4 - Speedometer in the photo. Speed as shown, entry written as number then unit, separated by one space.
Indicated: 75 km/h
